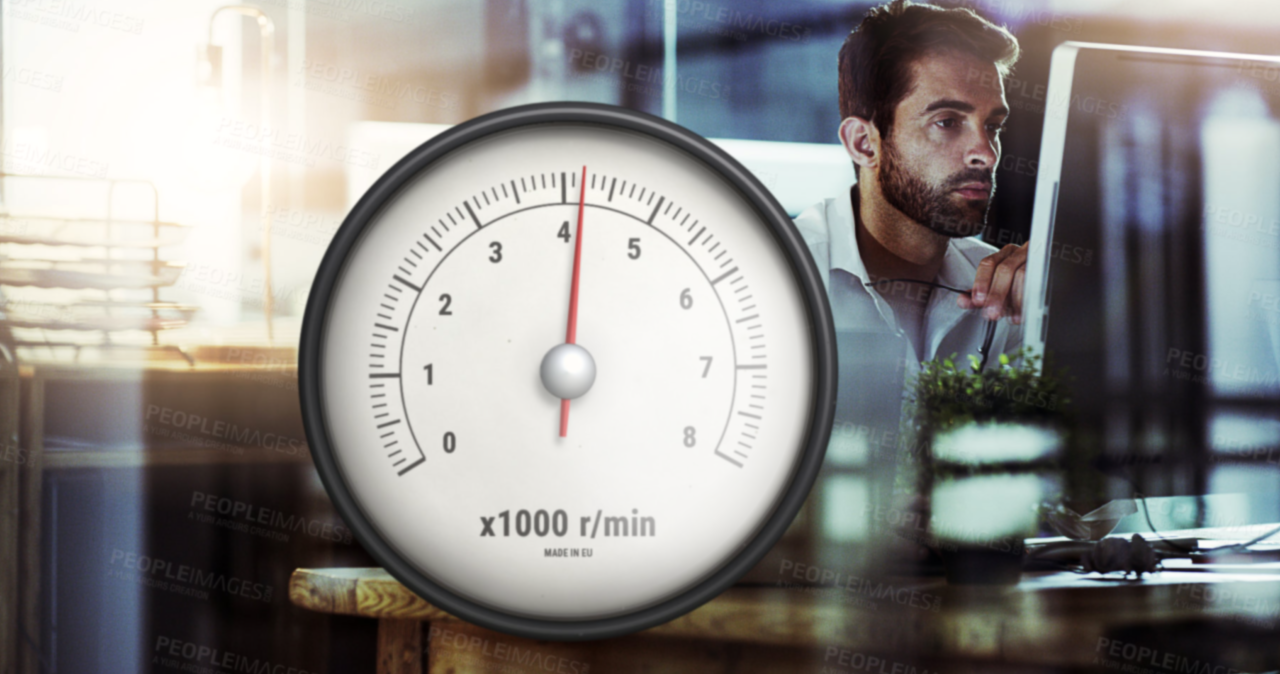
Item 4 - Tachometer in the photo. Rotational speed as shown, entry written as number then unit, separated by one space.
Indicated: 4200 rpm
